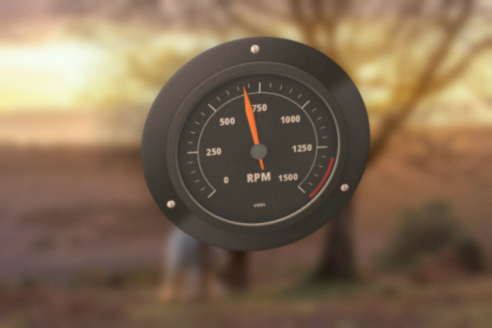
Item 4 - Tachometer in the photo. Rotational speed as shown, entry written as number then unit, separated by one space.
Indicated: 675 rpm
